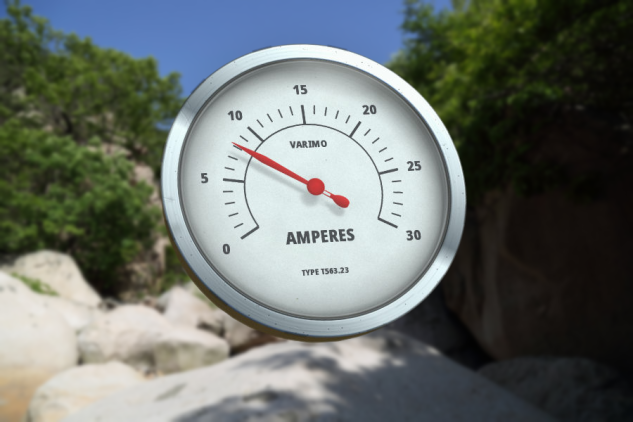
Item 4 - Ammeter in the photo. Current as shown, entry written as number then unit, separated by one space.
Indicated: 8 A
